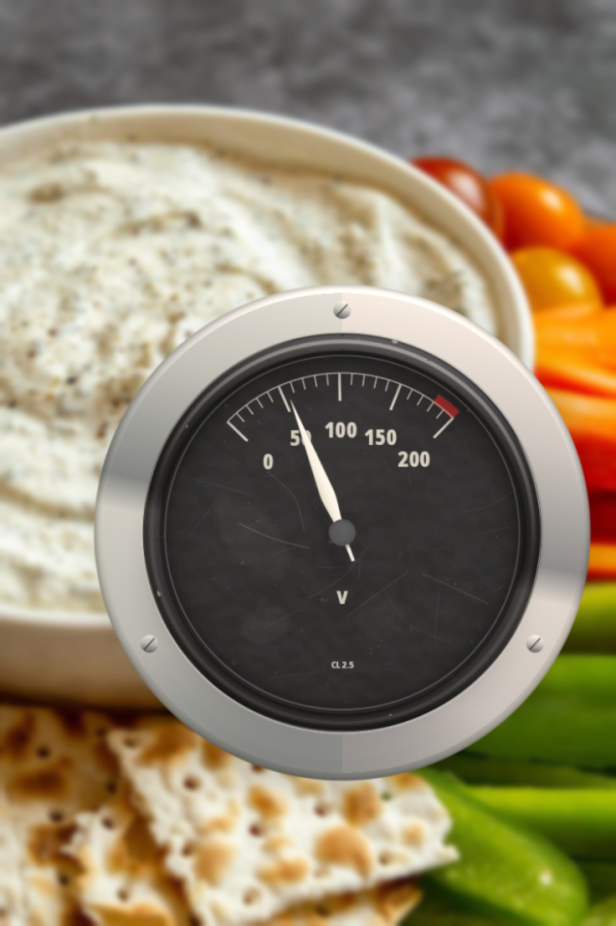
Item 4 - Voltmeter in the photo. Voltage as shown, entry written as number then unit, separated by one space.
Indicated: 55 V
